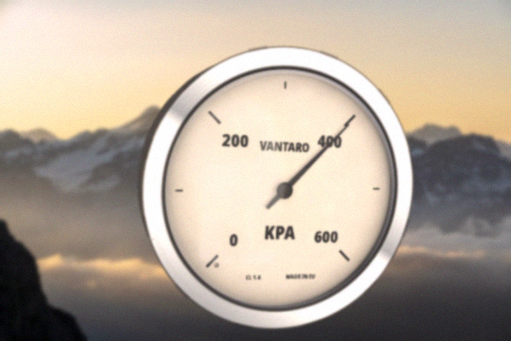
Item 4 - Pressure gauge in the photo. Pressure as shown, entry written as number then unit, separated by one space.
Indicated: 400 kPa
